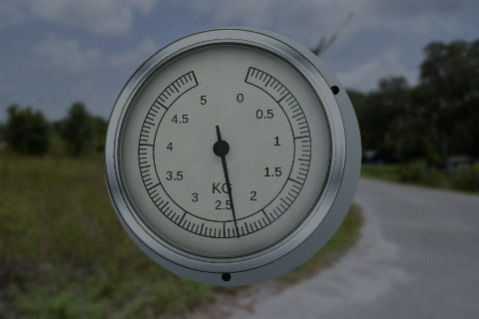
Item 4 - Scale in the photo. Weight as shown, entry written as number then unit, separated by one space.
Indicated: 2.35 kg
